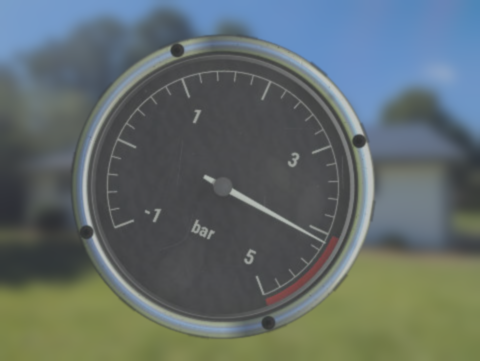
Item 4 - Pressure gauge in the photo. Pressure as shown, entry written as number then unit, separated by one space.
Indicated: 4.1 bar
